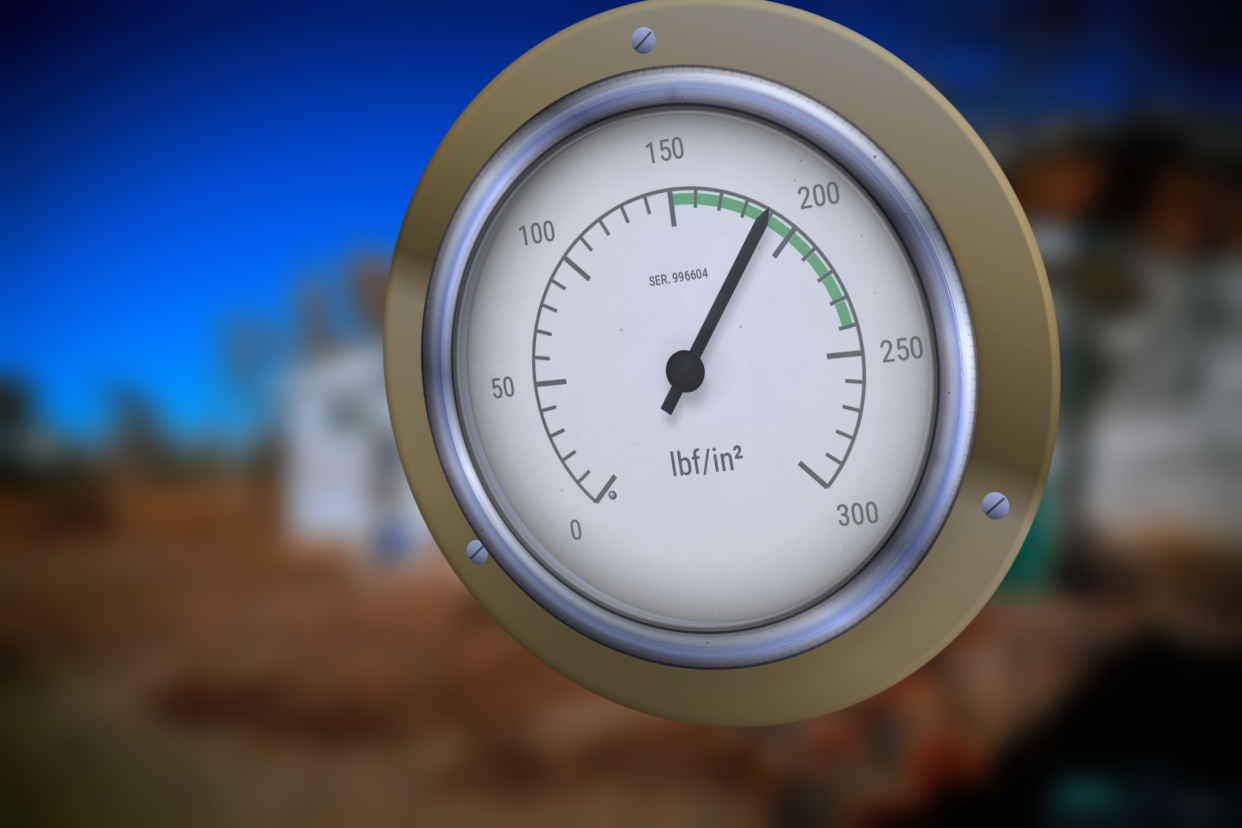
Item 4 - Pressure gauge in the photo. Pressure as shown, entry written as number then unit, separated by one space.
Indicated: 190 psi
